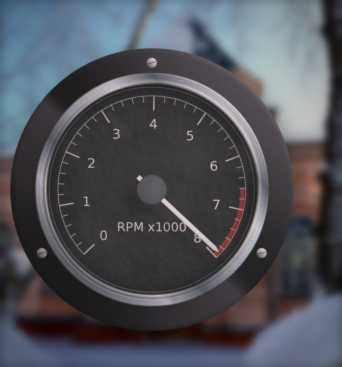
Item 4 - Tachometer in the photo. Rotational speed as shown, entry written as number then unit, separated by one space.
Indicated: 7900 rpm
